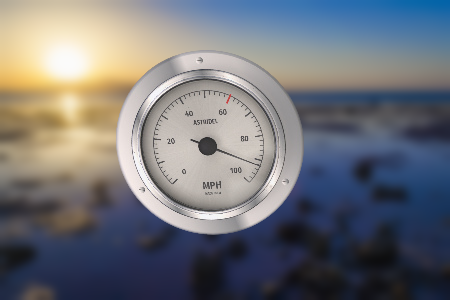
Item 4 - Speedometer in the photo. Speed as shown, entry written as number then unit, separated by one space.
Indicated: 92 mph
